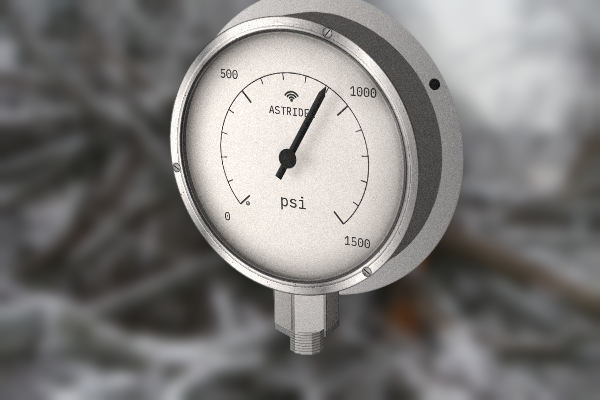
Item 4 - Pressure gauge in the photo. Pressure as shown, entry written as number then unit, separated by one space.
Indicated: 900 psi
